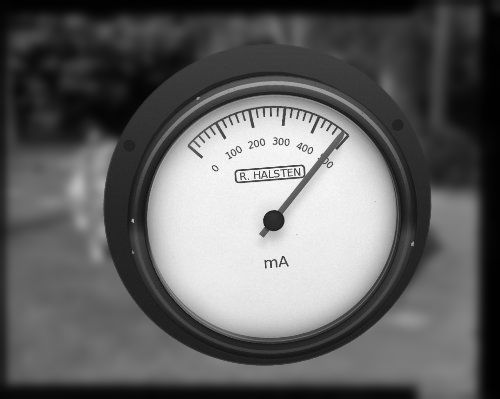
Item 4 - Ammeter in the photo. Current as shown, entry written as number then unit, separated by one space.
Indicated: 480 mA
